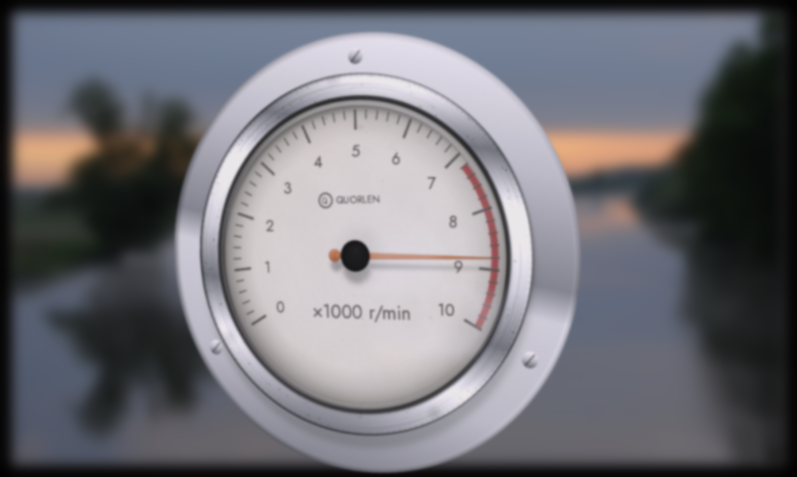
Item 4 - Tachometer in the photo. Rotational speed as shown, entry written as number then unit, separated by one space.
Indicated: 8800 rpm
